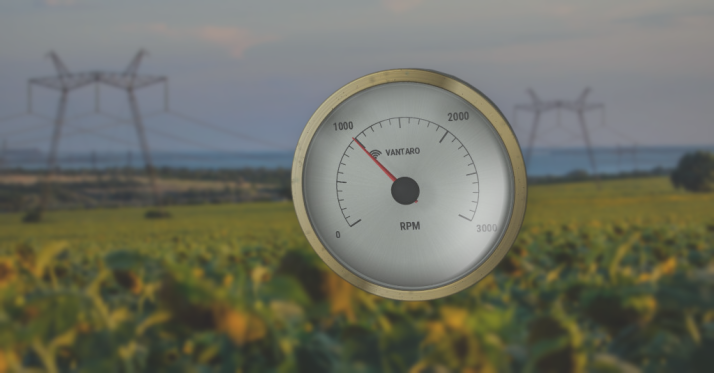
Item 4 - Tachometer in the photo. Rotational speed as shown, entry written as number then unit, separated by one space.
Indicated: 1000 rpm
